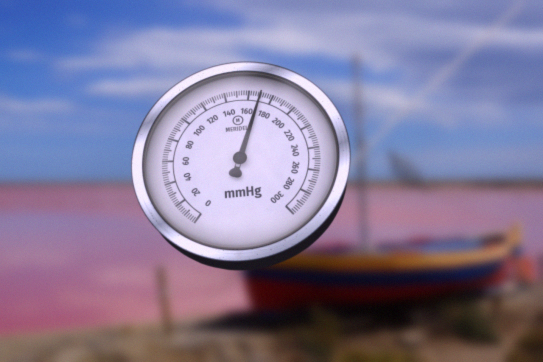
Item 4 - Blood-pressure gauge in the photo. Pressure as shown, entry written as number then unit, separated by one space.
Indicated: 170 mmHg
